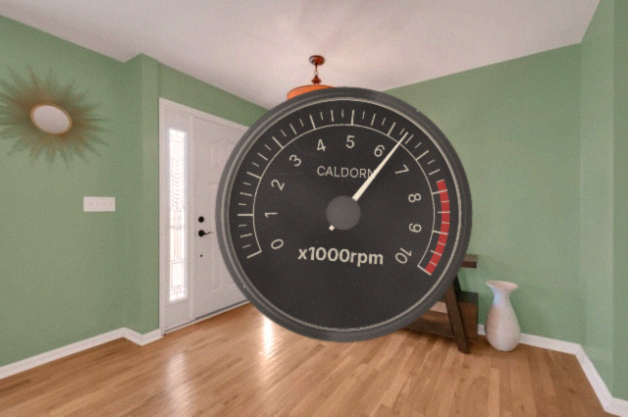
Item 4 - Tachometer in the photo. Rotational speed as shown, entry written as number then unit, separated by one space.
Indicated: 6375 rpm
